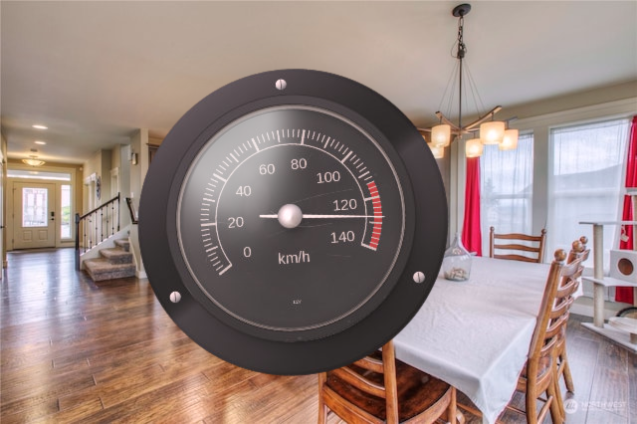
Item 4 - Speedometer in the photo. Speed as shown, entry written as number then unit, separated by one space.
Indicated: 128 km/h
